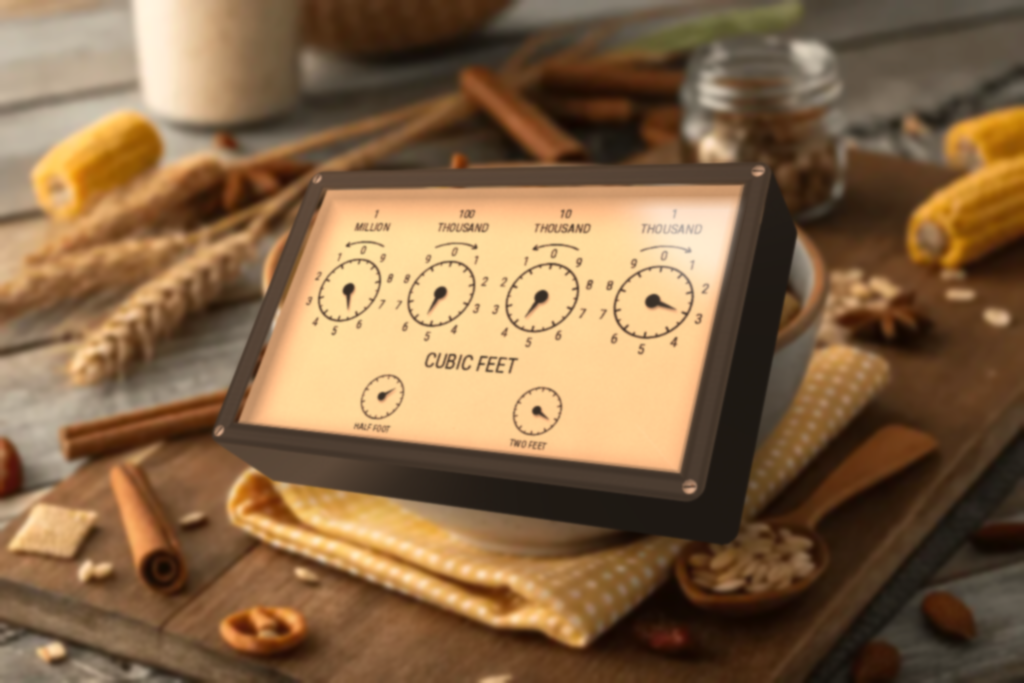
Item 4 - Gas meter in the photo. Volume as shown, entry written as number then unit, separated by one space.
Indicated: 554300 ft³
